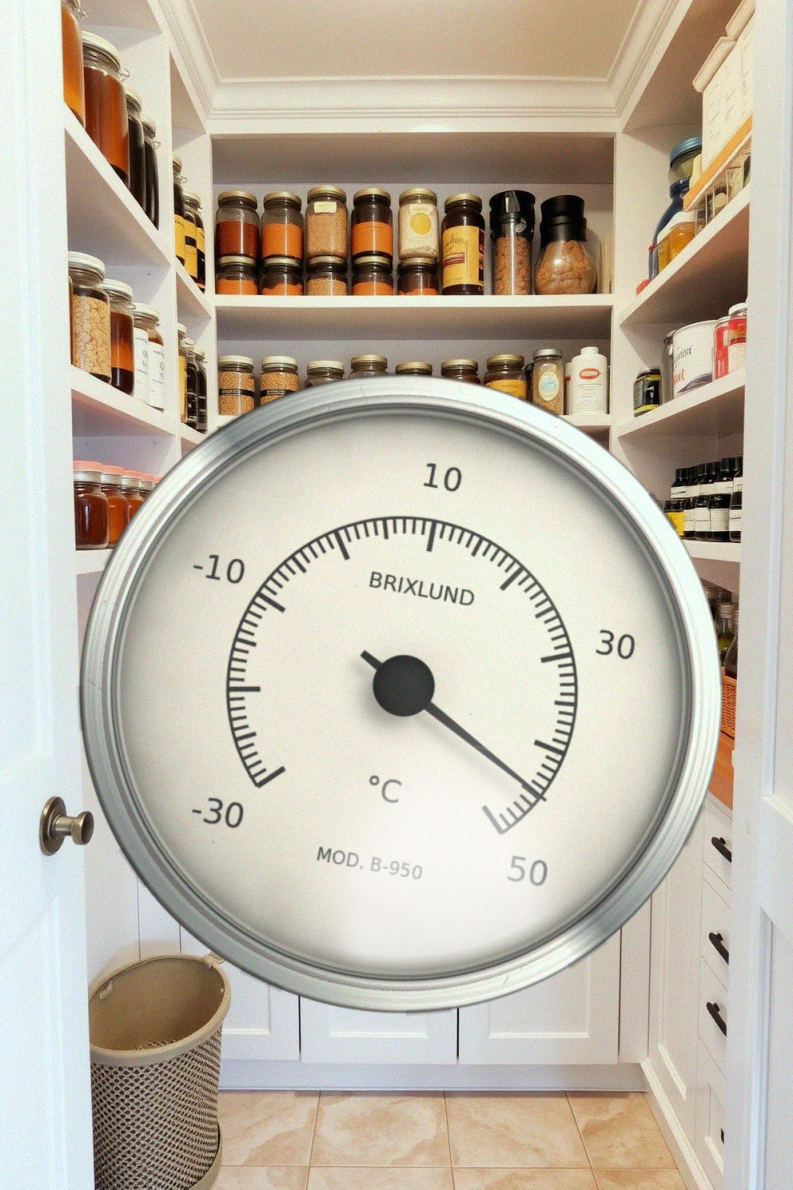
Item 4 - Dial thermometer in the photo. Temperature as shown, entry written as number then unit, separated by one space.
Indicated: 45 °C
